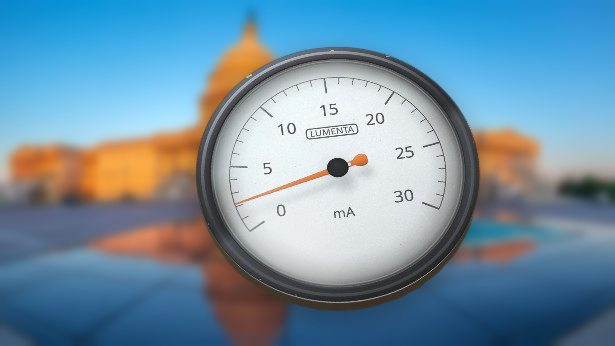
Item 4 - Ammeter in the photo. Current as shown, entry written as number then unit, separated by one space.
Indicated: 2 mA
